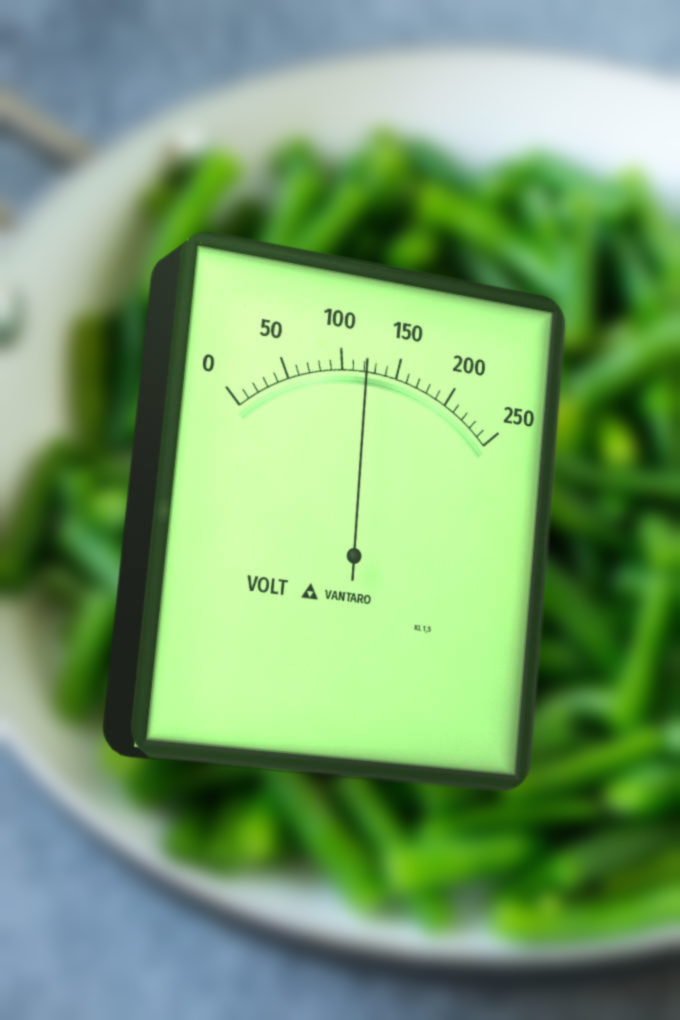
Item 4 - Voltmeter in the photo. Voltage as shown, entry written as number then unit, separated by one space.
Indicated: 120 V
